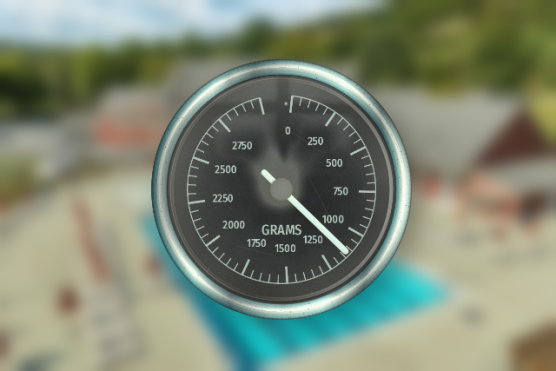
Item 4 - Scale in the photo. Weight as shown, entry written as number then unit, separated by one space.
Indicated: 1125 g
